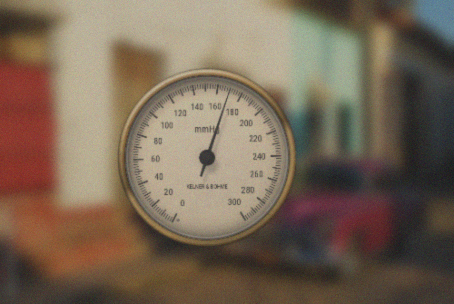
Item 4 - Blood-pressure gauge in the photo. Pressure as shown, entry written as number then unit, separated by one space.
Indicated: 170 mmHg
